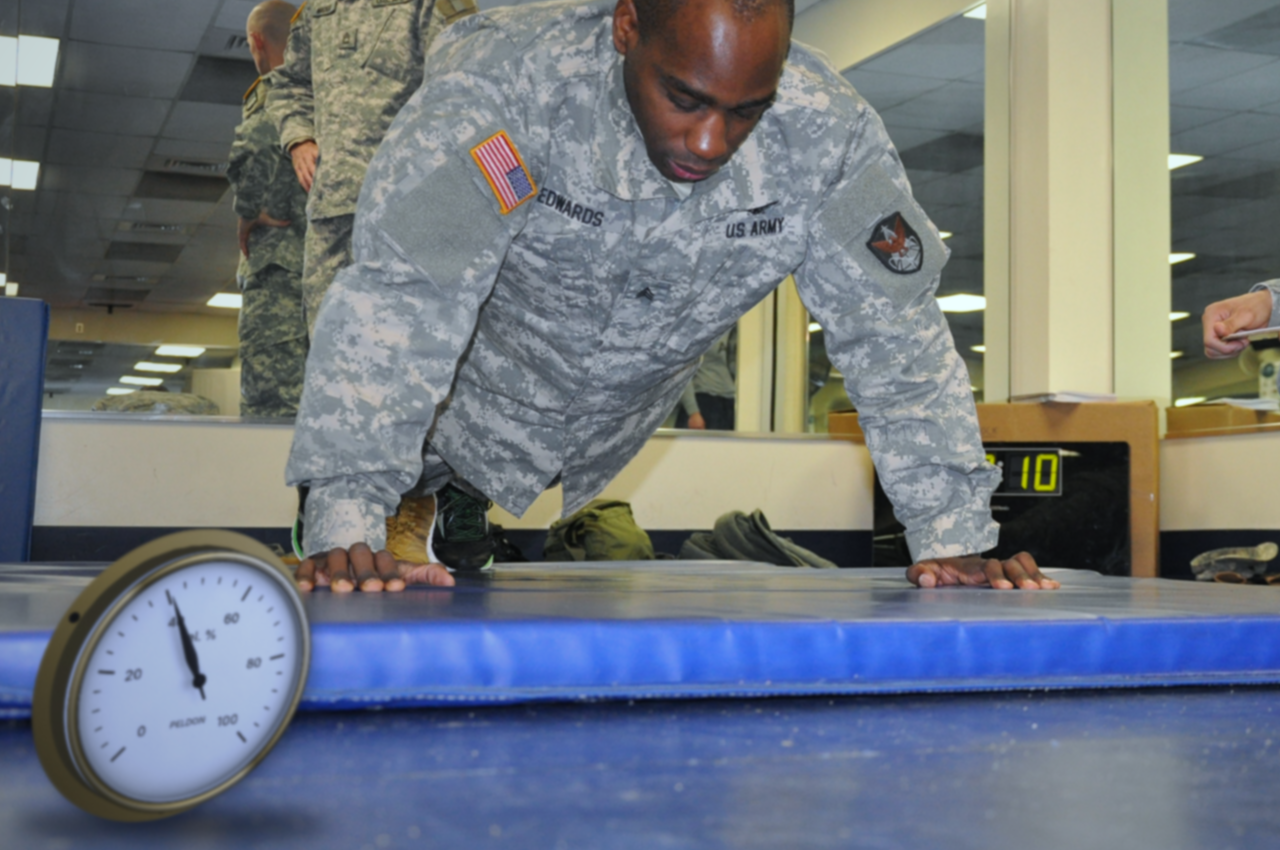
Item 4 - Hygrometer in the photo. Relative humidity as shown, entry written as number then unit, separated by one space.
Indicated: 40 %
